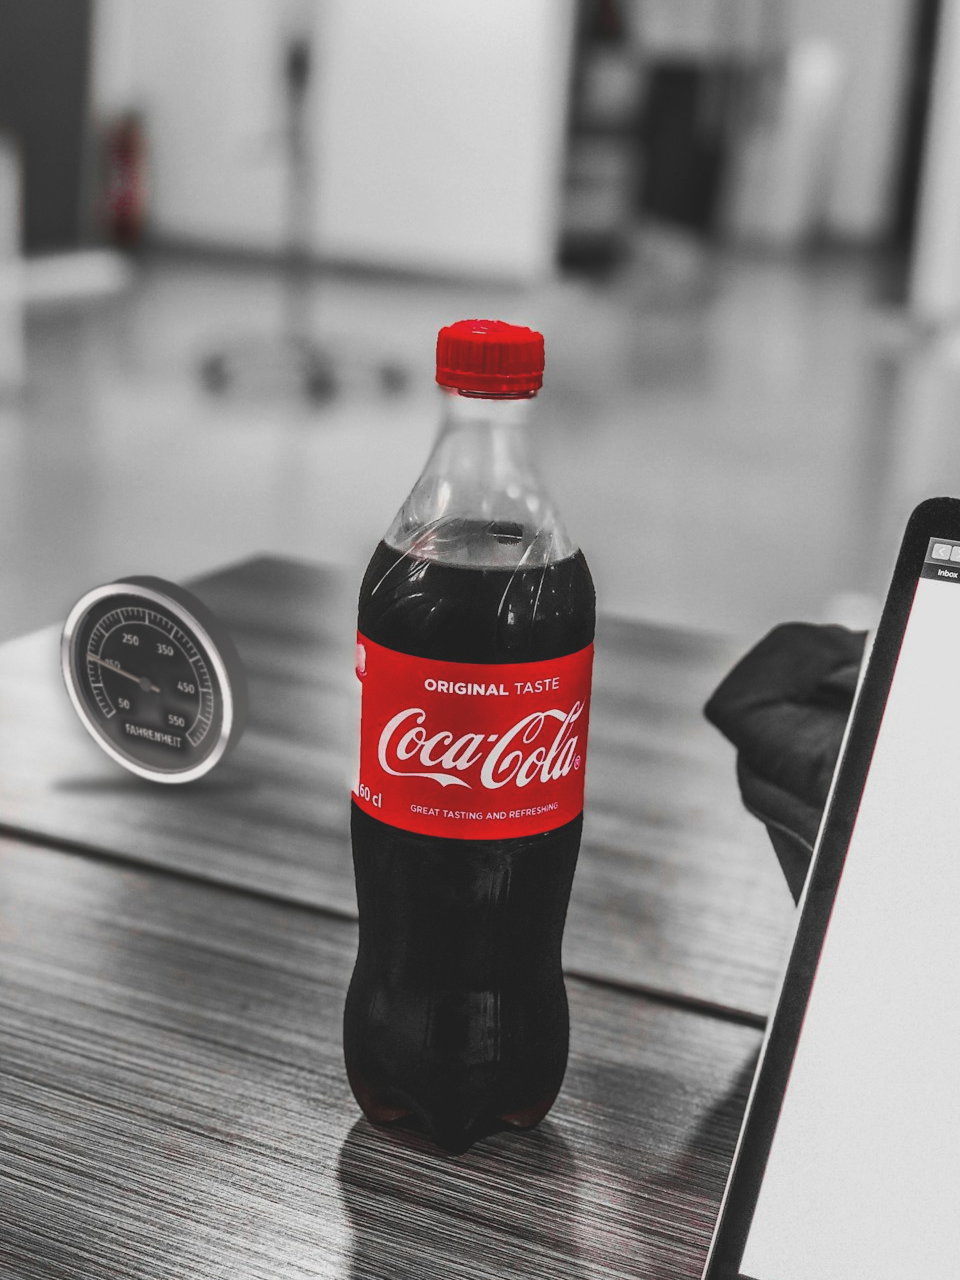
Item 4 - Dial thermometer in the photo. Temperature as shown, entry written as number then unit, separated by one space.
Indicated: 150 °F
